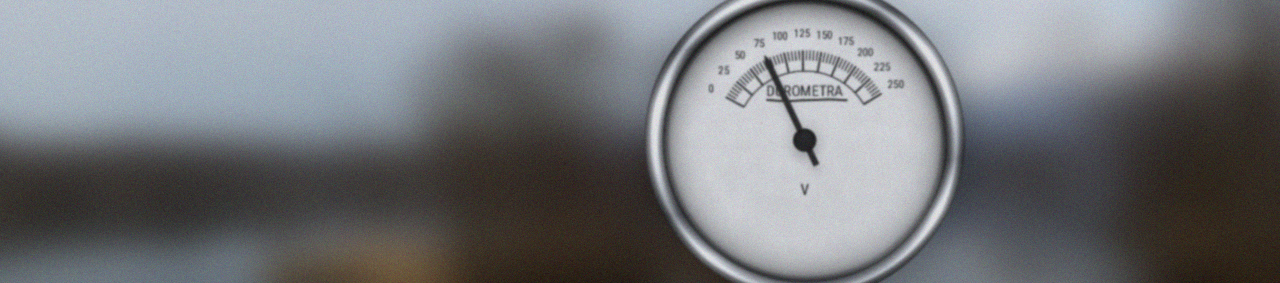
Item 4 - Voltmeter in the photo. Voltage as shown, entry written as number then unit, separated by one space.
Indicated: 75 V
